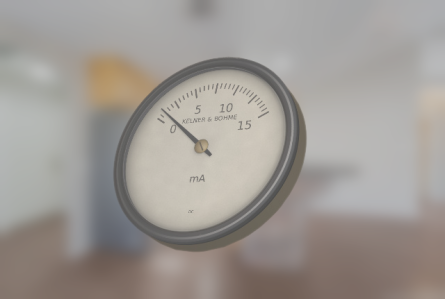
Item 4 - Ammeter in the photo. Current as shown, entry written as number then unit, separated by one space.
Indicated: 1 mA
